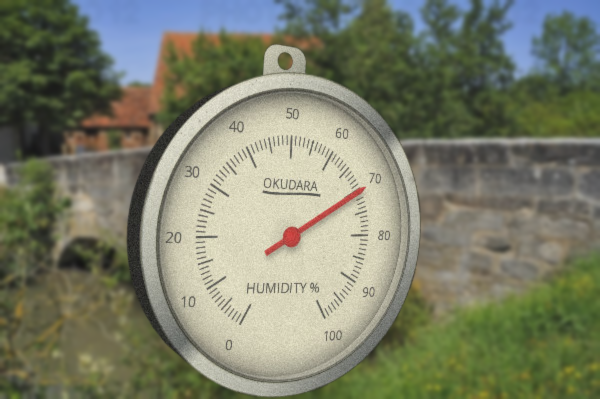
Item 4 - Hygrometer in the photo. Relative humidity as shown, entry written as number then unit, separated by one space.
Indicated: 70 %
